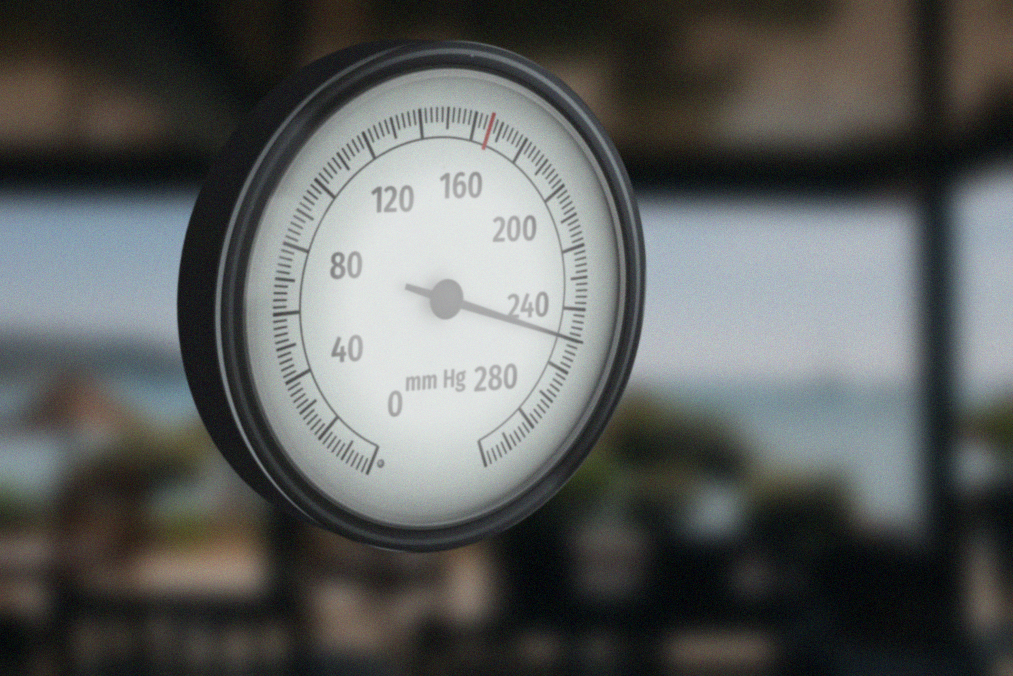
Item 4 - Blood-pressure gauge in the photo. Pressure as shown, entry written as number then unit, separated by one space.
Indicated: 250 mmHg
